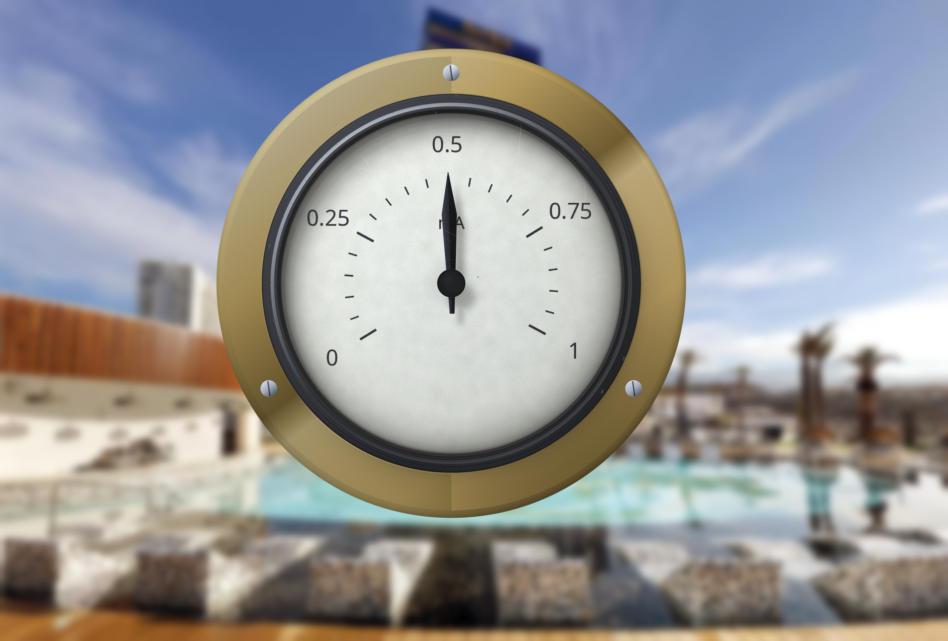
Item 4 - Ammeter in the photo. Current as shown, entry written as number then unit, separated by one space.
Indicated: 0.5 mA
